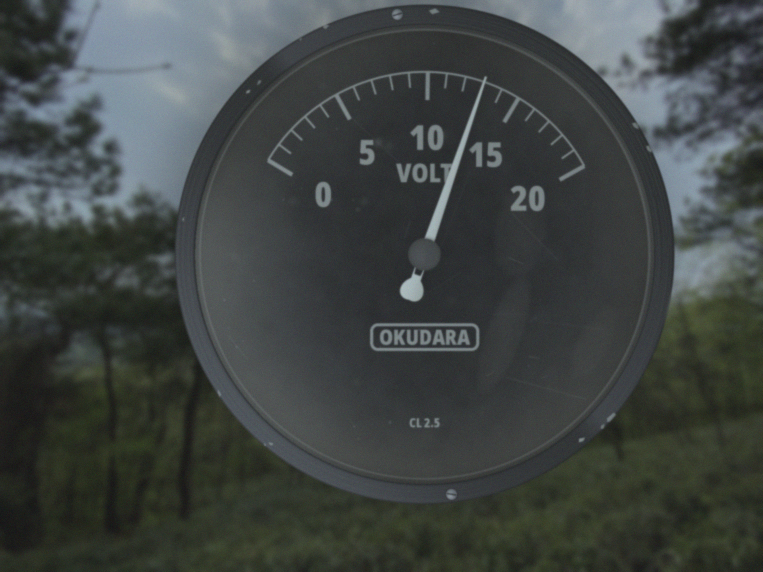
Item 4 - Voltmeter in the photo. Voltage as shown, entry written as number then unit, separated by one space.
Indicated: 13 V
